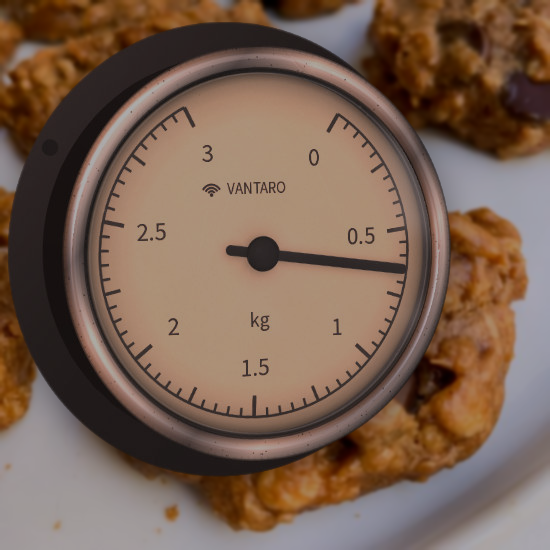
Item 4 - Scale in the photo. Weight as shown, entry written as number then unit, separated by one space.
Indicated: 0.65 kg
